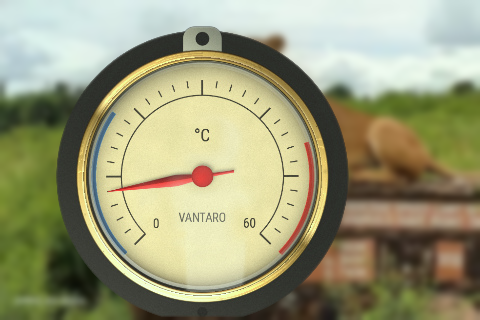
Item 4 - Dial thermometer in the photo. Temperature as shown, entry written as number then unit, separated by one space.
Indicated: 8 °C
